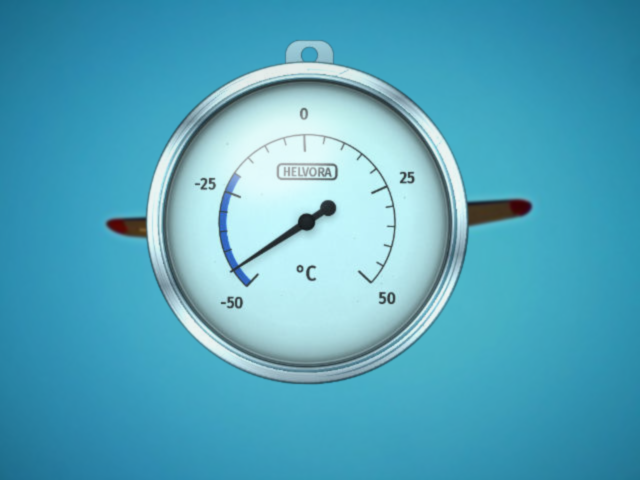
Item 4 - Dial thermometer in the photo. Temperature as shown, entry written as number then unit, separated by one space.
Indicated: -45 °C
